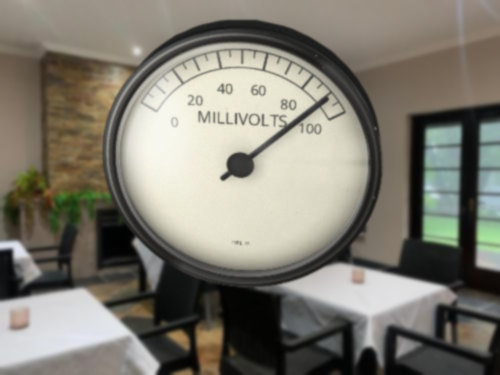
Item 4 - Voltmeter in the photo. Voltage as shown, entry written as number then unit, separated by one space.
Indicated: 90 mV
